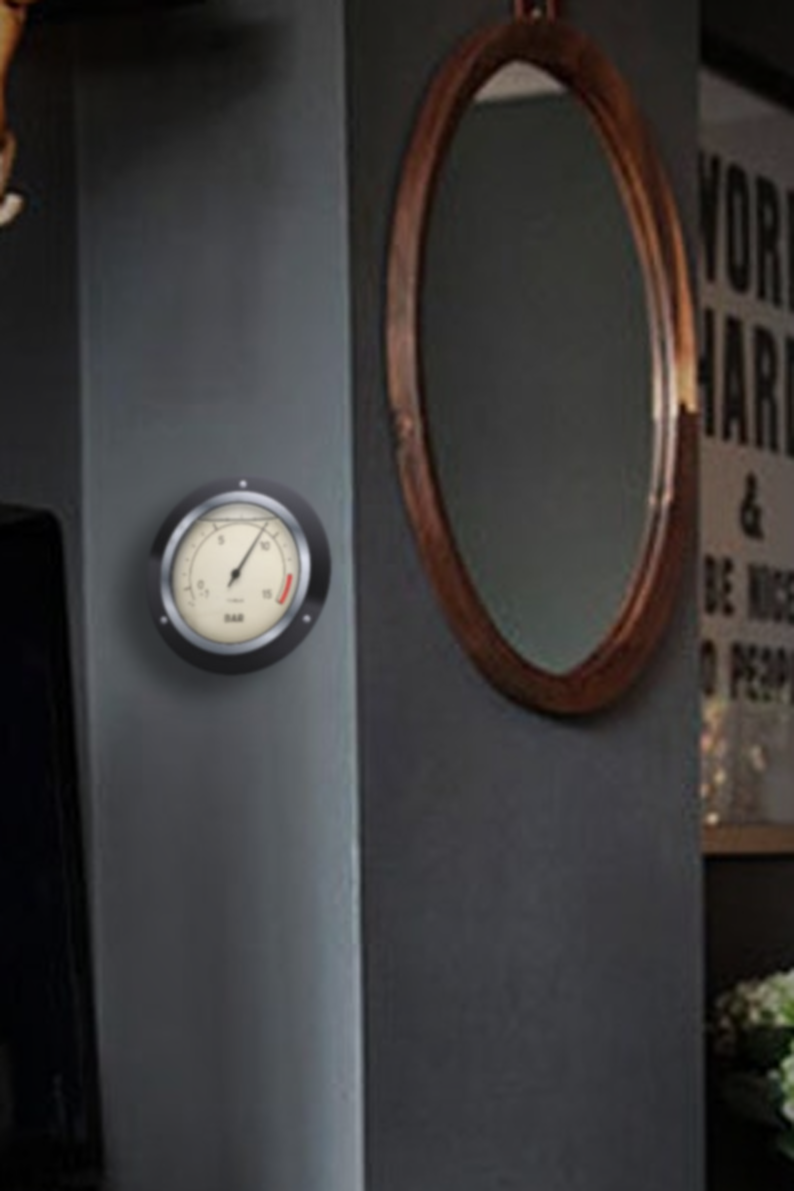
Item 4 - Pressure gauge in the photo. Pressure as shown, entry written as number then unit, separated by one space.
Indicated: 9 bar
